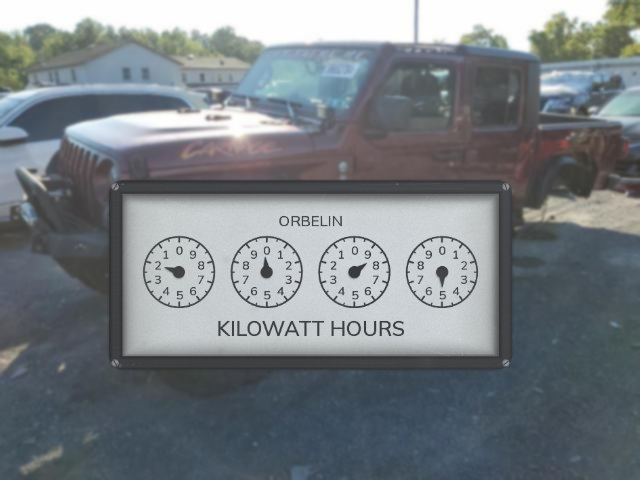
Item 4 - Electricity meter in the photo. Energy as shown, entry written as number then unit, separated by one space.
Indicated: 1985 kWh
